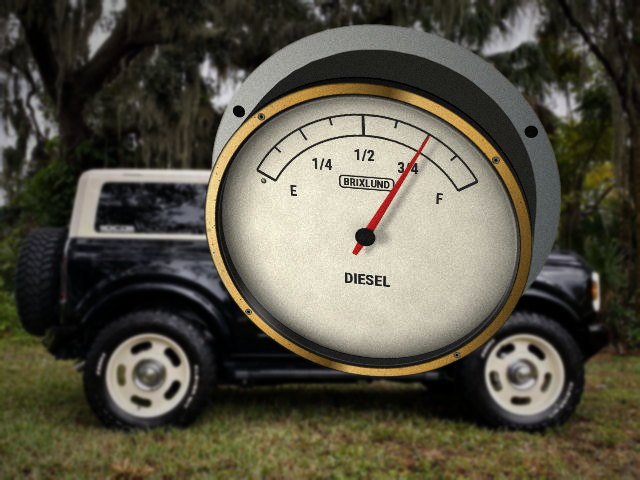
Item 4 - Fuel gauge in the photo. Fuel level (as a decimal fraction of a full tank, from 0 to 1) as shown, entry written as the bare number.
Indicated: 0.75
